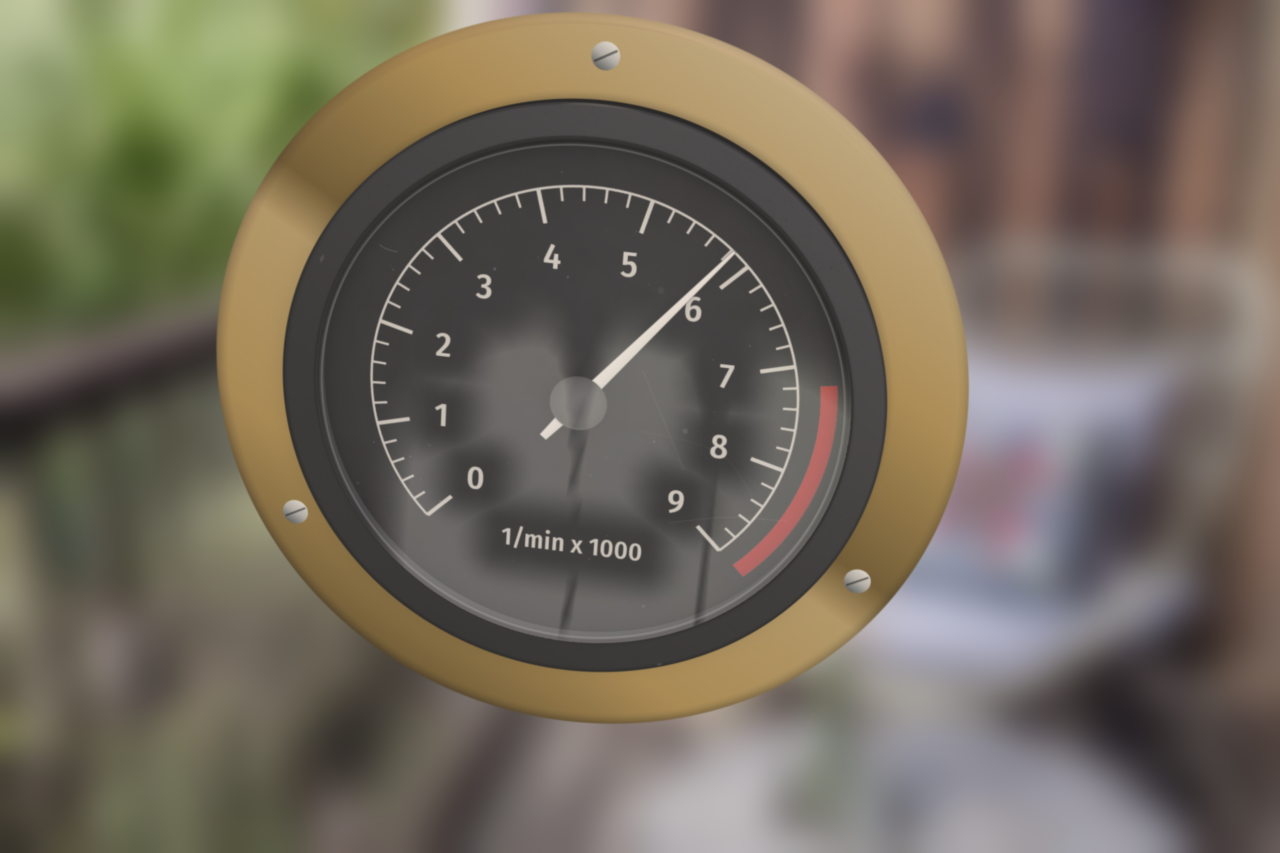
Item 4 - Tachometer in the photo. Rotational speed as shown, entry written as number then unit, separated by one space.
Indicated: 5800 rpm
